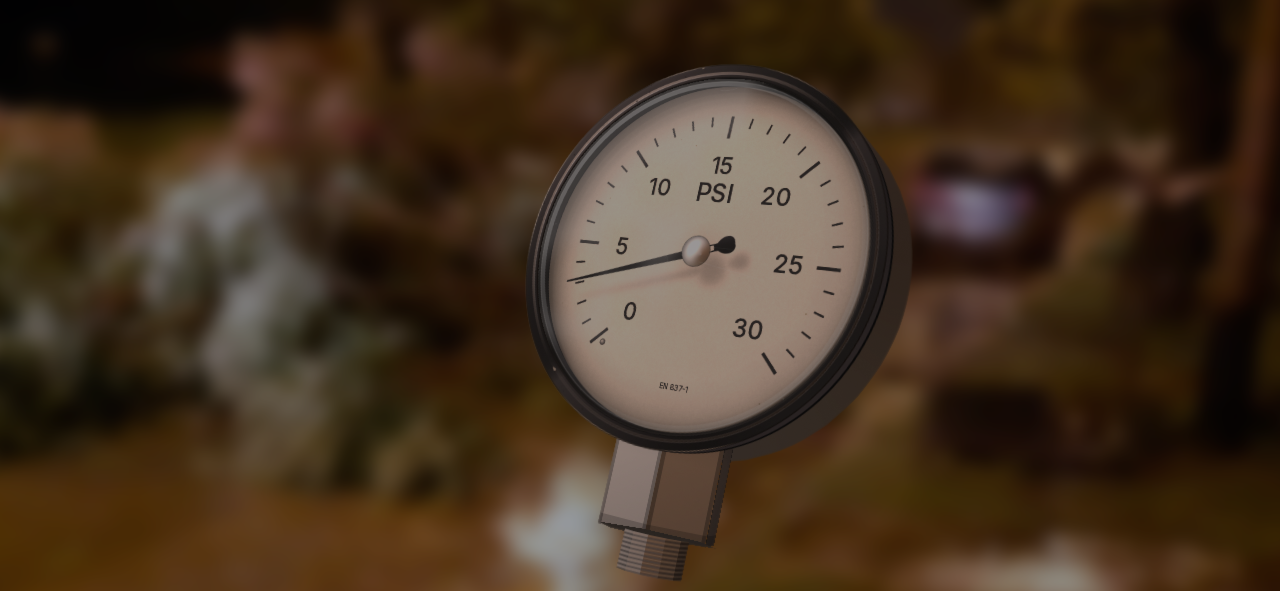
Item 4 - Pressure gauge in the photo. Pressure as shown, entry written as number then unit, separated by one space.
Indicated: 3 psi
